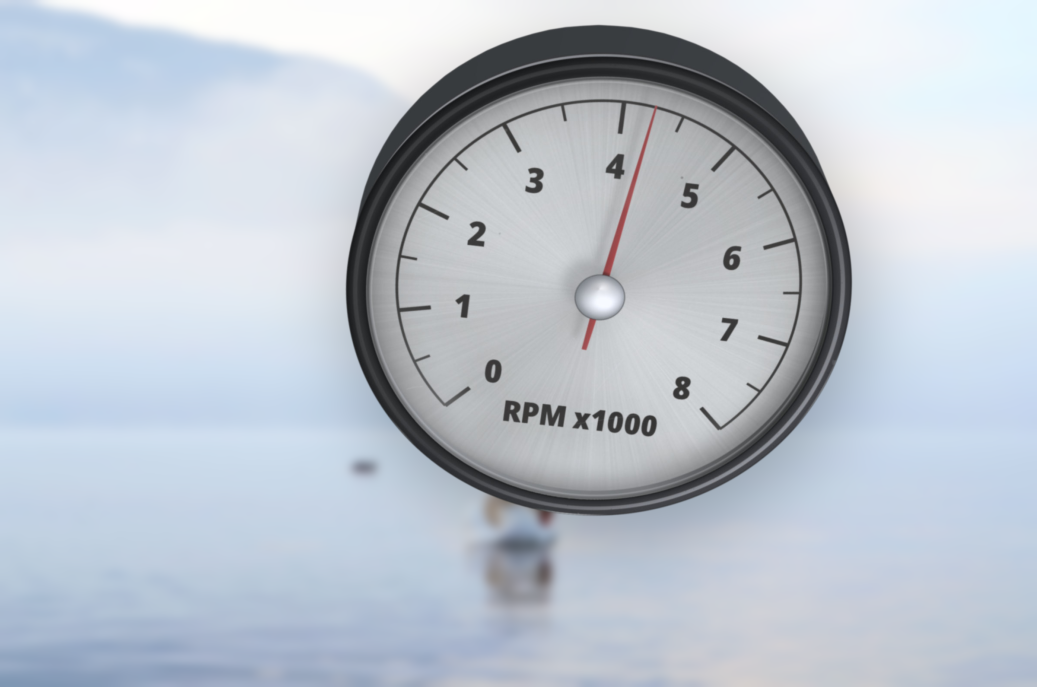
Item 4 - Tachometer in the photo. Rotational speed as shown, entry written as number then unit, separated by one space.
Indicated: 4250 rpm
